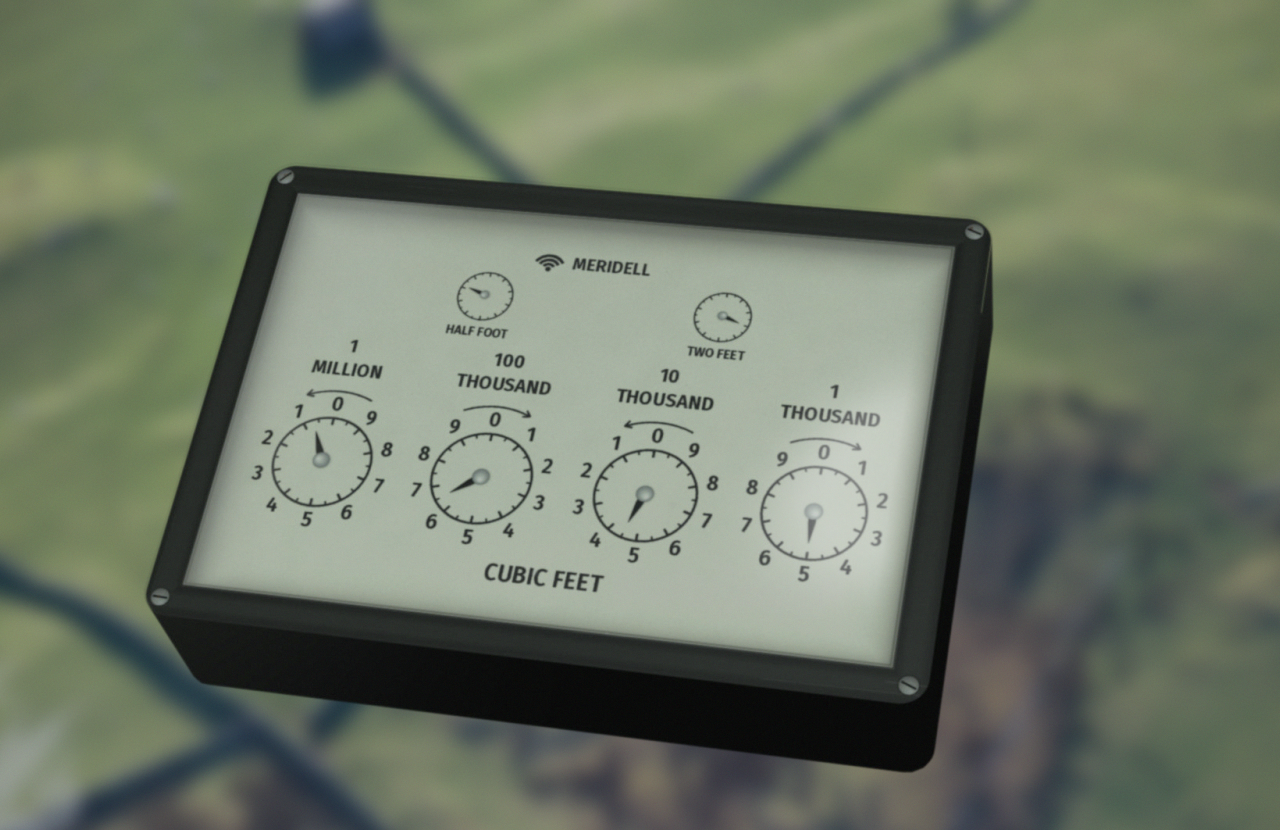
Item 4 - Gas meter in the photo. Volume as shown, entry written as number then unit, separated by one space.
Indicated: 64500 ft³
